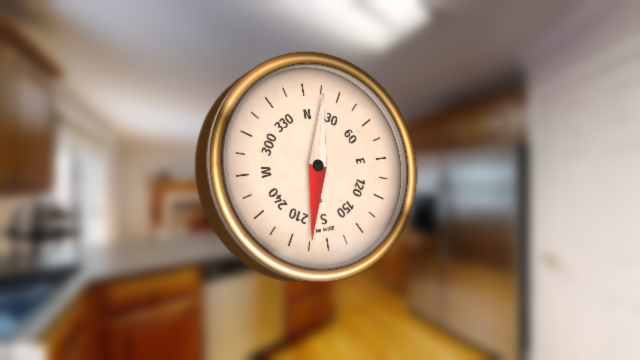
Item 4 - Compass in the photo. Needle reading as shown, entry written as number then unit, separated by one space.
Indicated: 195 °
